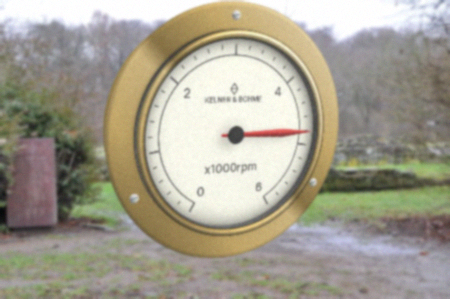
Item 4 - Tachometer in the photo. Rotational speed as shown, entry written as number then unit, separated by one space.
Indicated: 4800 rpm
